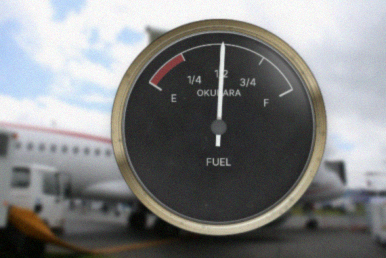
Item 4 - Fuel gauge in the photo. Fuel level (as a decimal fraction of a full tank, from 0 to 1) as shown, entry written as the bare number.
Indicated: 0.5
